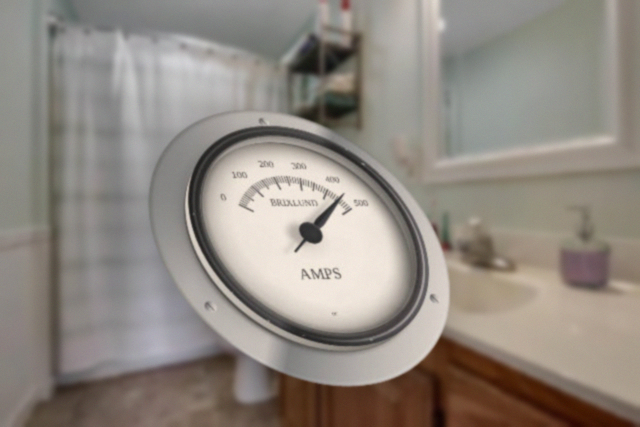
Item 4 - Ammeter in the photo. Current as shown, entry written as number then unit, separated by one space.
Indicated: 450 A
